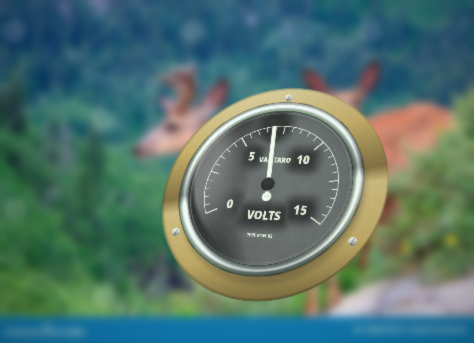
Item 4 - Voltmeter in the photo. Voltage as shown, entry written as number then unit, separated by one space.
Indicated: 7 V
